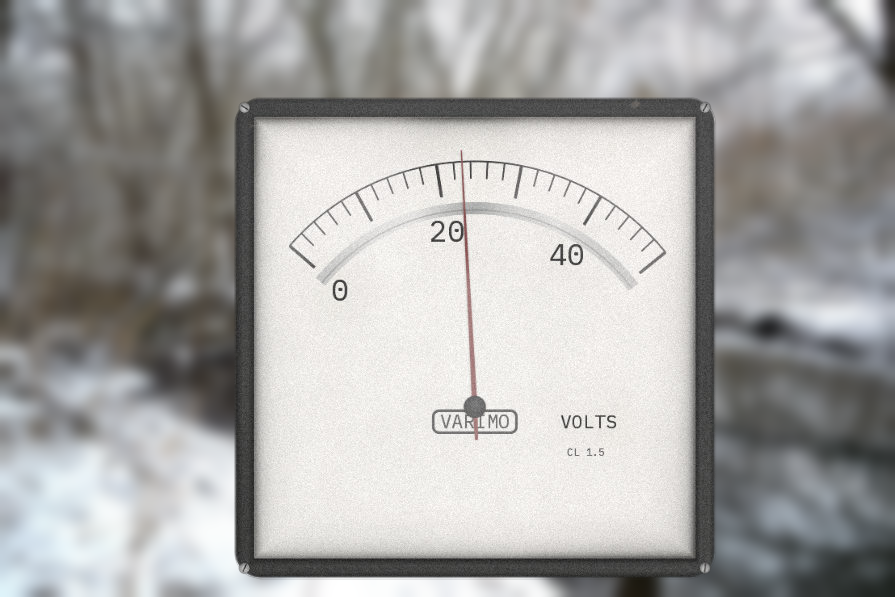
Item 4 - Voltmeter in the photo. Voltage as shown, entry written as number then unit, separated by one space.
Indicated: 23 V
